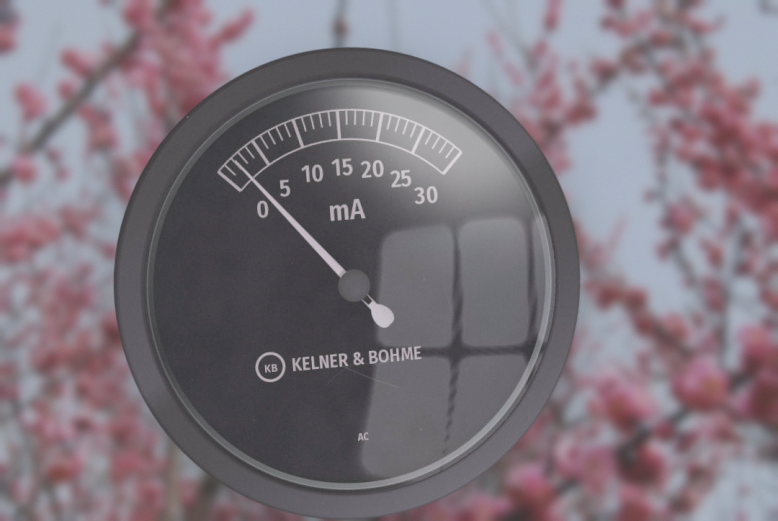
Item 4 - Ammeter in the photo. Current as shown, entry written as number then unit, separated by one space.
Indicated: 2 mA
